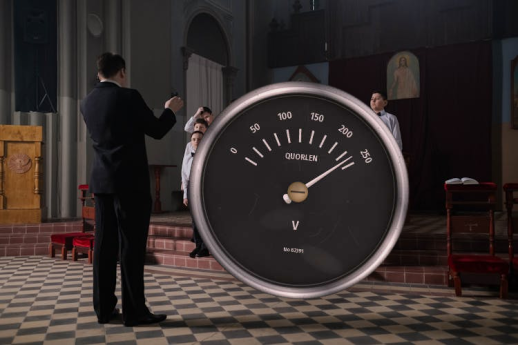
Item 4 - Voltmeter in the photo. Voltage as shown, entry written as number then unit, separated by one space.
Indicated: 237.5 V
